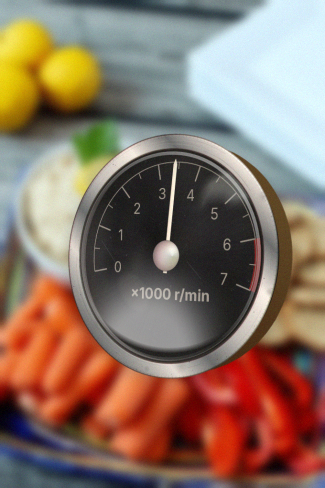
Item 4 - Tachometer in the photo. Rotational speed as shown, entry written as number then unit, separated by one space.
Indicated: 3500 rpm
